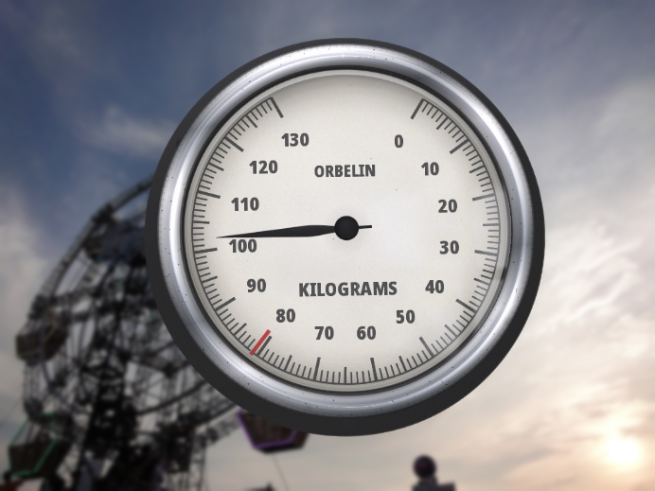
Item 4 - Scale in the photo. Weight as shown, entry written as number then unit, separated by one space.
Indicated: 102 kg
